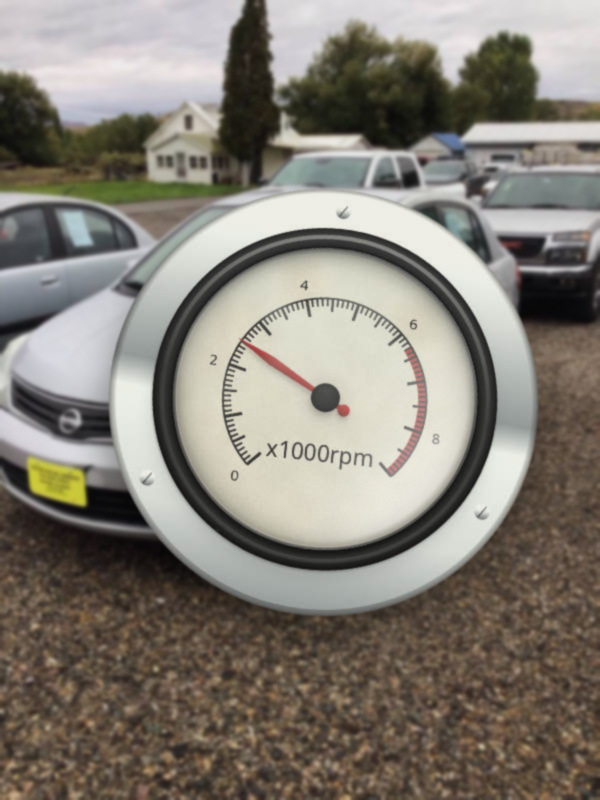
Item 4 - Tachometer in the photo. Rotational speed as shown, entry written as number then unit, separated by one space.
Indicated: 2500 rpm
